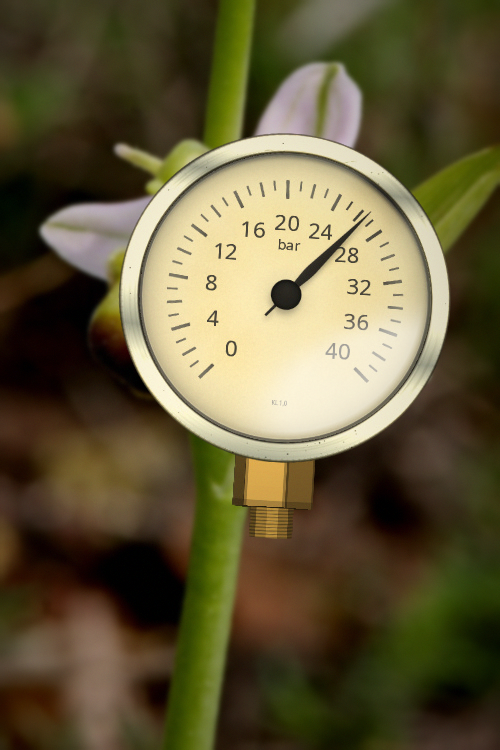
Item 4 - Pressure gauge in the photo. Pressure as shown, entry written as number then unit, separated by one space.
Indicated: 26.5 bar
